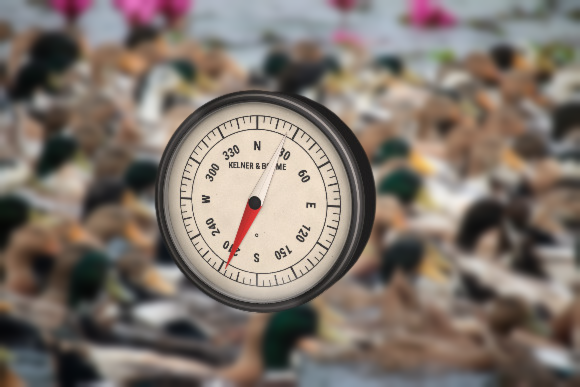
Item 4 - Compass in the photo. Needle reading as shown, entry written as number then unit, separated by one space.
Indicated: 205 °
